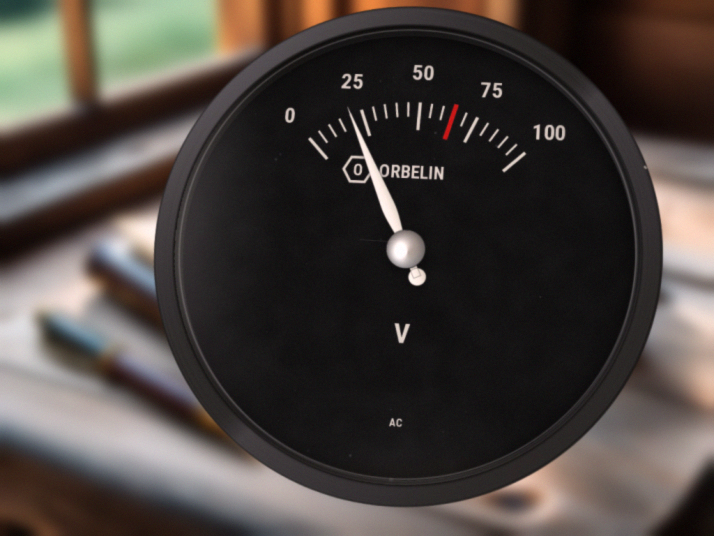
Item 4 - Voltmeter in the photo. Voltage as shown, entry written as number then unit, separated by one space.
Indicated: 20 V
